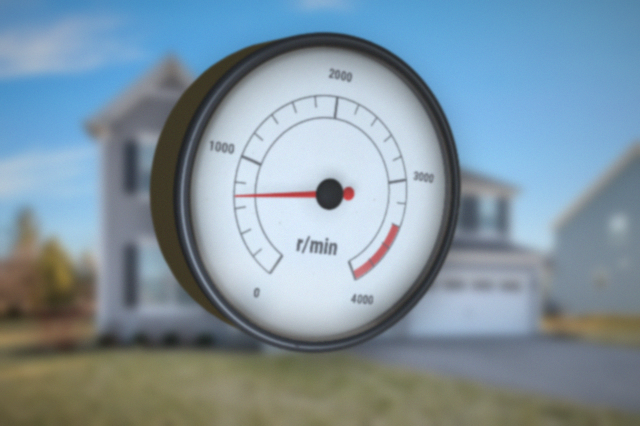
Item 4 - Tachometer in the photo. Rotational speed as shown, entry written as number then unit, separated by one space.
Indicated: 700 rpm
